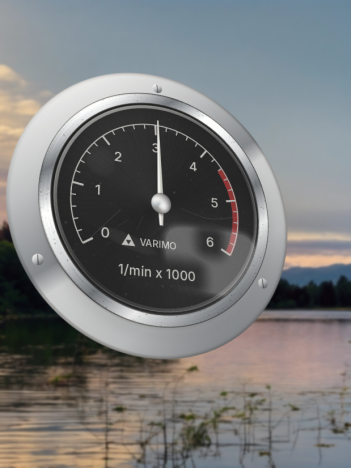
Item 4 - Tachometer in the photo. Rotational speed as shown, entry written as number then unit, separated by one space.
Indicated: 3000 rpm
